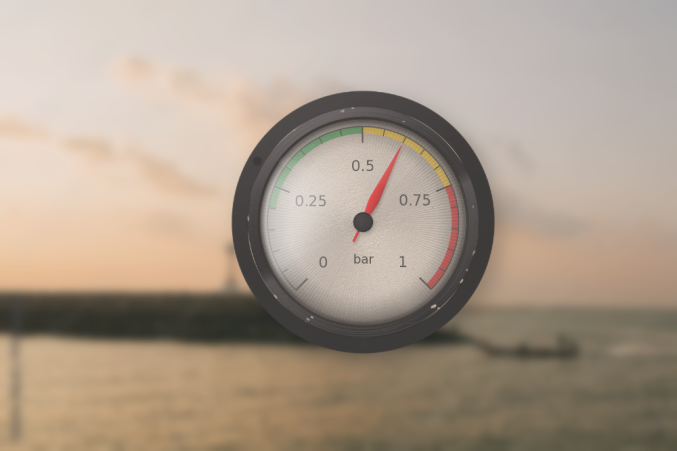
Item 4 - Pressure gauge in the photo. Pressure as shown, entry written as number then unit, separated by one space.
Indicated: 0.6 bar
